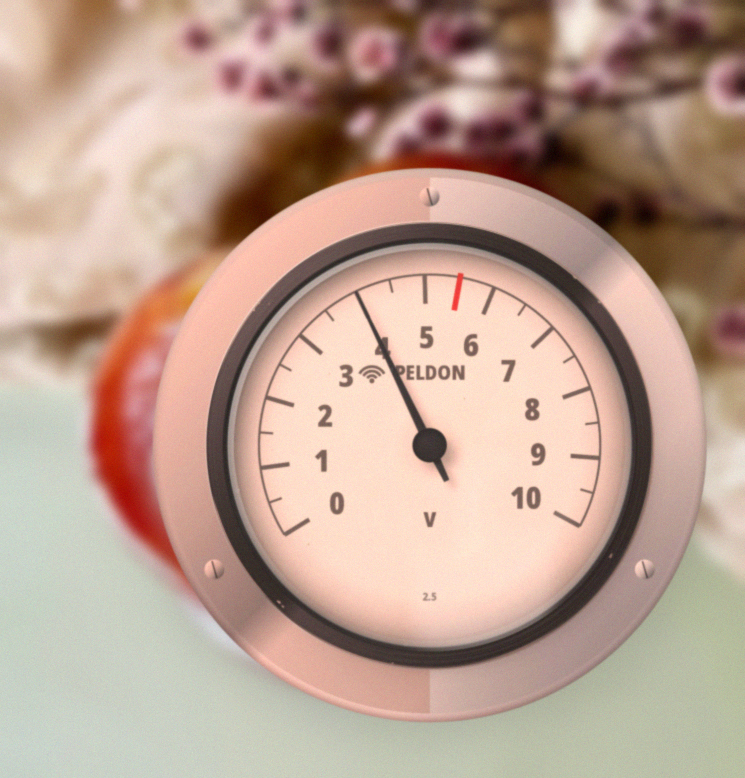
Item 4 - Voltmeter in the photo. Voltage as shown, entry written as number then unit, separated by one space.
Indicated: 4 V
